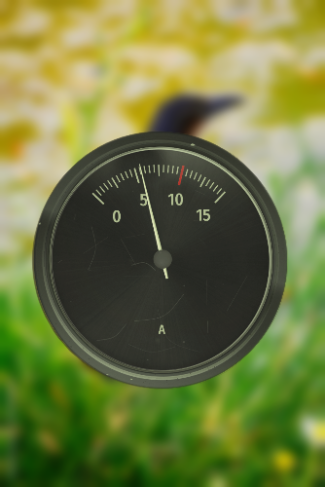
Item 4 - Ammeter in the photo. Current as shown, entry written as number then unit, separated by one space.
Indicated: 5.5 A
